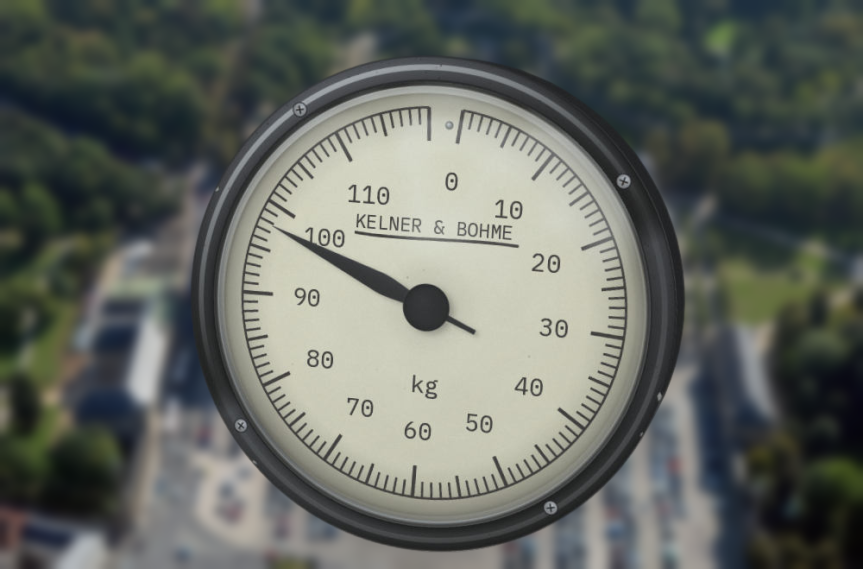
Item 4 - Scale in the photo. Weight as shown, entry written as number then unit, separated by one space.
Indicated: 98 kg
